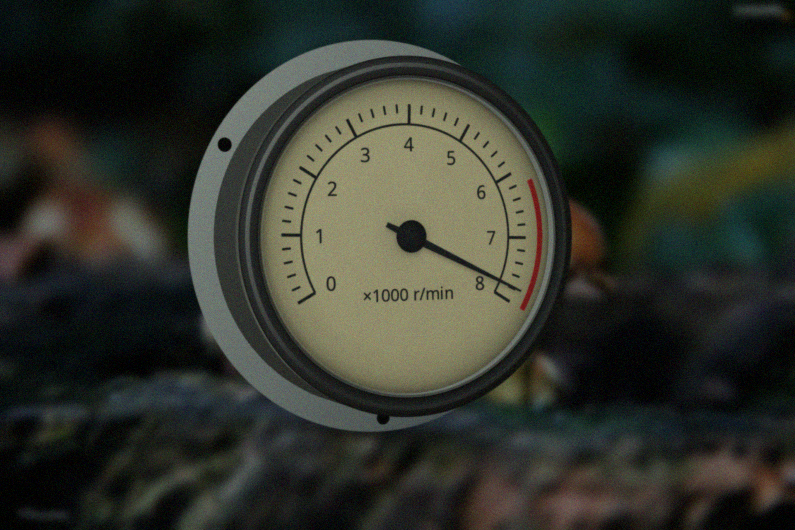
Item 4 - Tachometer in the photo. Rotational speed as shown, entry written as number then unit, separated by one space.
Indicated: 7800 rpm
